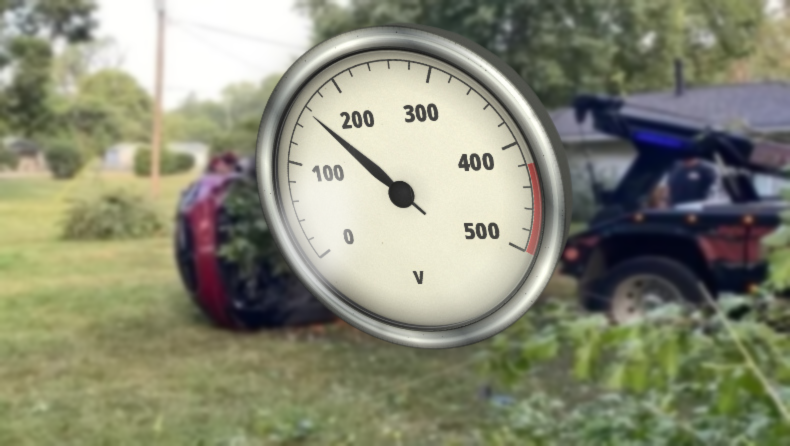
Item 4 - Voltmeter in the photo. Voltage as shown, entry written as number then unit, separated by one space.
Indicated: 160 V
